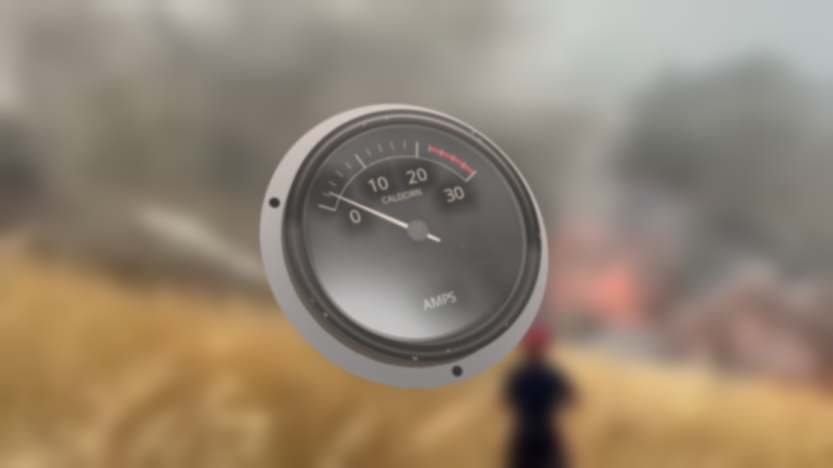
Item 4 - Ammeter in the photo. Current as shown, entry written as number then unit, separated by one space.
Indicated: 2 A
